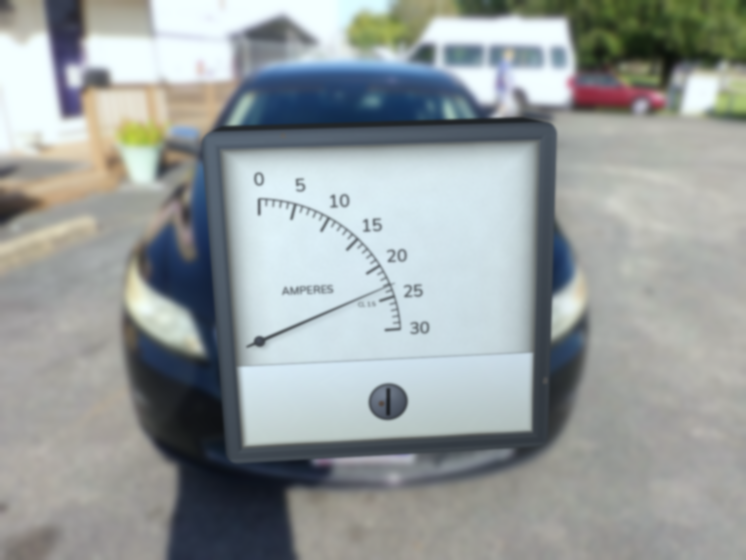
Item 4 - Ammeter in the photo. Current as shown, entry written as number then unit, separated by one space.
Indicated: 23 A
